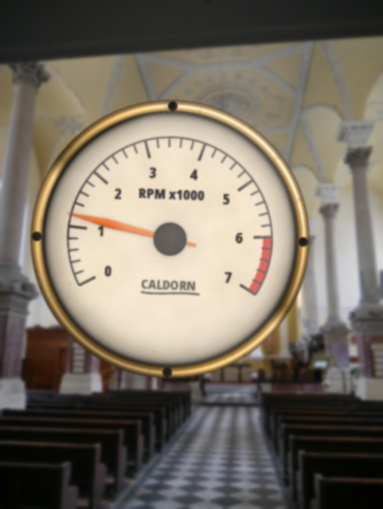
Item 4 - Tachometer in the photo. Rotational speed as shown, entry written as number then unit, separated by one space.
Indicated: 1200 rpm
